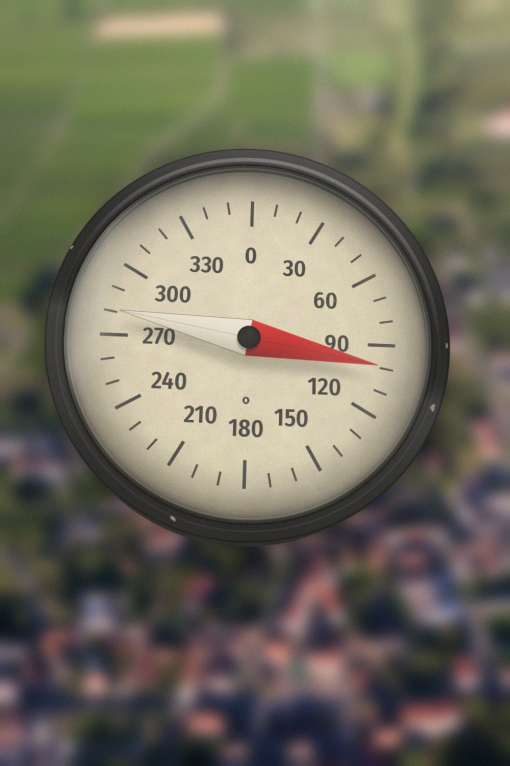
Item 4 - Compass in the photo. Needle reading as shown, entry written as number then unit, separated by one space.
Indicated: 100 °
